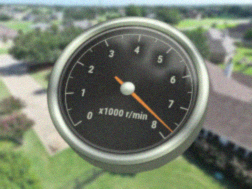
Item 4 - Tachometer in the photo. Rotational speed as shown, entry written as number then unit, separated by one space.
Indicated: 7750 rpm
